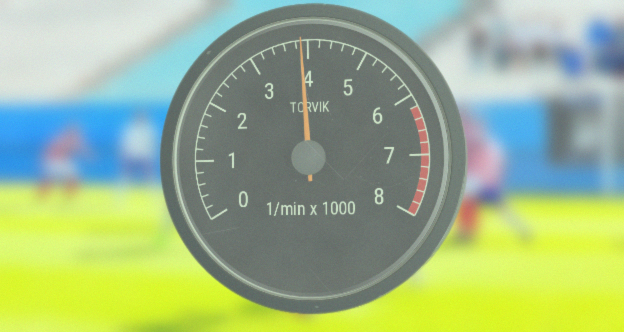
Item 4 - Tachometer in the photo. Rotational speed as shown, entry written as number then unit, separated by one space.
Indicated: 3900 rpm
